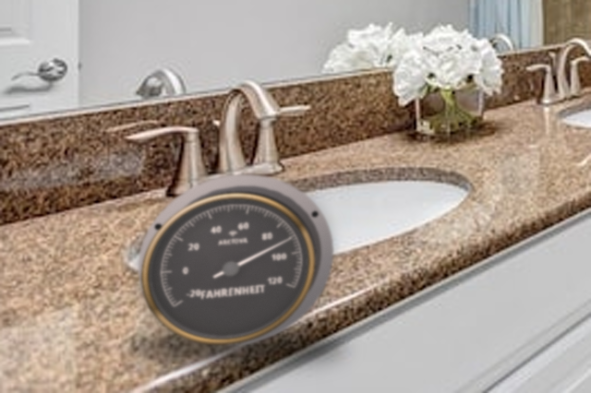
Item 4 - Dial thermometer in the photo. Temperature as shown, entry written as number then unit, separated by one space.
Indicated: 90 °F
